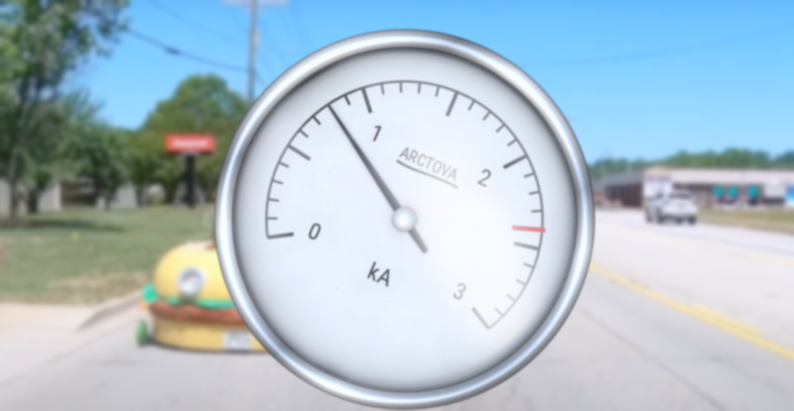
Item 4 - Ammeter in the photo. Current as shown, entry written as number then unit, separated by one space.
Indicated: 0.8 kA
